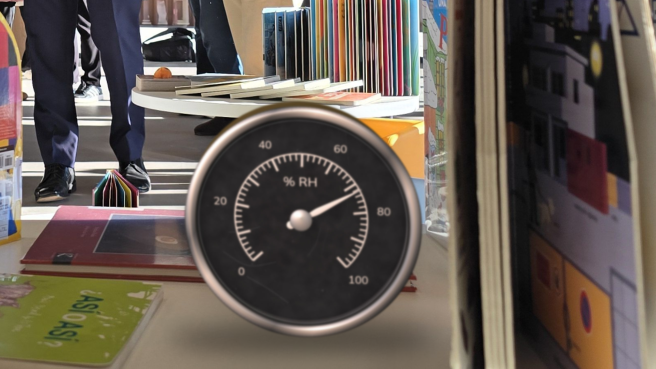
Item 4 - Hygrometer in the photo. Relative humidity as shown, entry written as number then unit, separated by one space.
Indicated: 72 %
